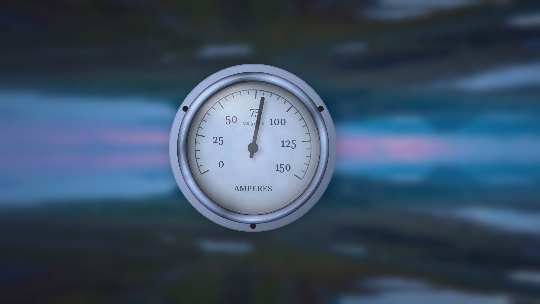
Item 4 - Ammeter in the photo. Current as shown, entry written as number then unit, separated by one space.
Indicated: 80 A
